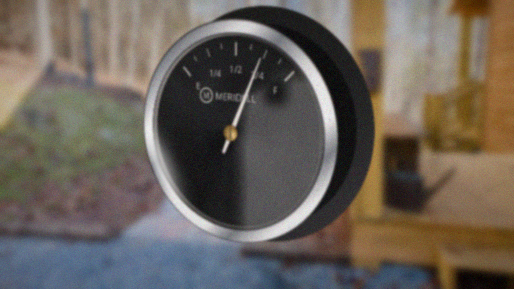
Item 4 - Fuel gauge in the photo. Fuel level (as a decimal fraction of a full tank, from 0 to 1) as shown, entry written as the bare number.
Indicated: 0.75
